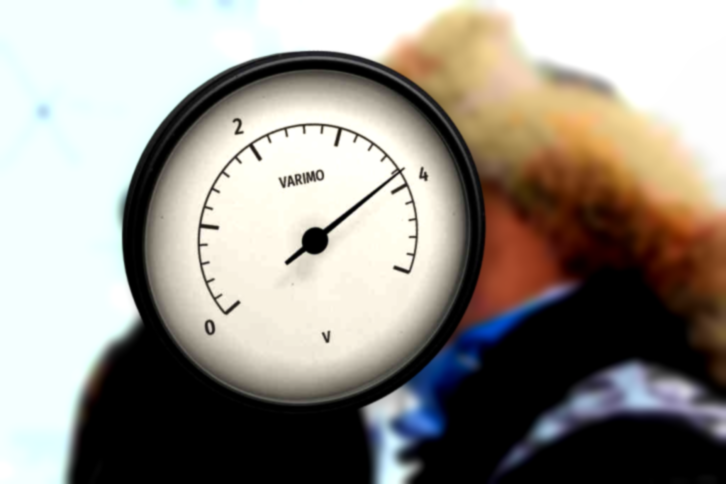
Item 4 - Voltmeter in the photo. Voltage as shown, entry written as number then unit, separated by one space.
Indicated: 3.8 V
